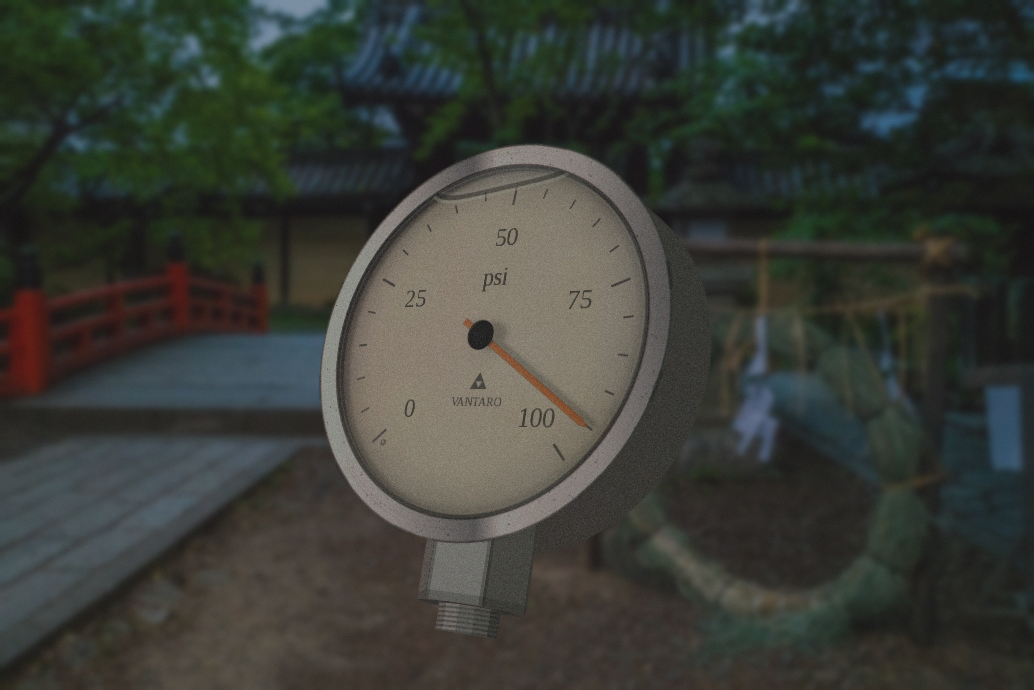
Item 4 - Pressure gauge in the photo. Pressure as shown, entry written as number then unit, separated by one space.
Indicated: 95 psi
